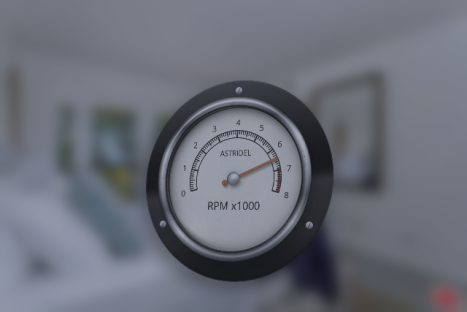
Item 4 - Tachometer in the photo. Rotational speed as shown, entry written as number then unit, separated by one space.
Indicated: 6500 rpm
